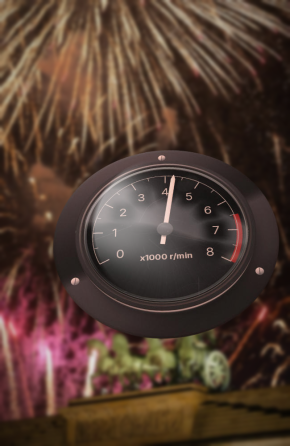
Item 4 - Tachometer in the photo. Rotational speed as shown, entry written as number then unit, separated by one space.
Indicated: 4250 rpm
